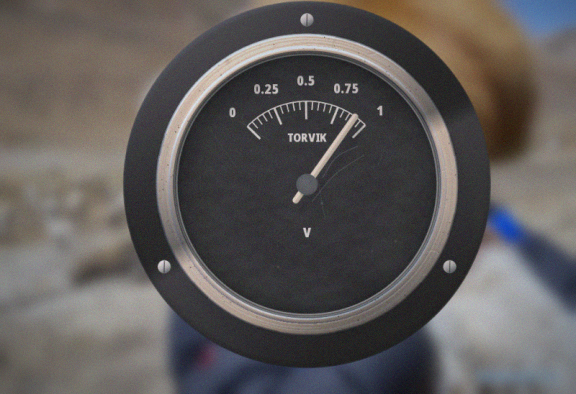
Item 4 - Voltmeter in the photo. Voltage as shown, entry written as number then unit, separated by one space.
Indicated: 0.9 V
